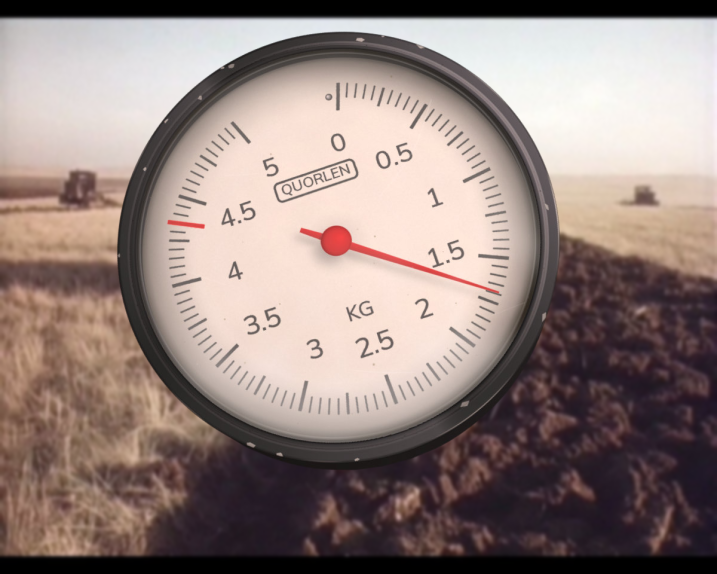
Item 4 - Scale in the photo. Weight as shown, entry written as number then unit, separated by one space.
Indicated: 1.7 kg
